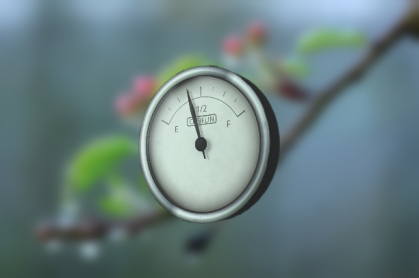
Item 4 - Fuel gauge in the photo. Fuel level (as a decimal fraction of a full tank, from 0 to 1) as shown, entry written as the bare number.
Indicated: 0.375
